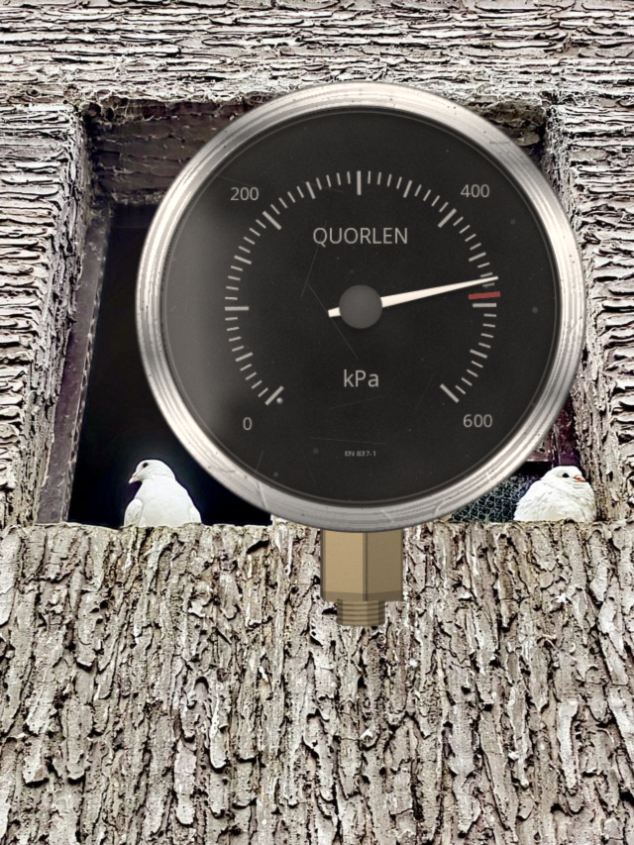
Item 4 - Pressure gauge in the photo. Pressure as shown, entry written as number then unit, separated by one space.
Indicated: 475 kPa
